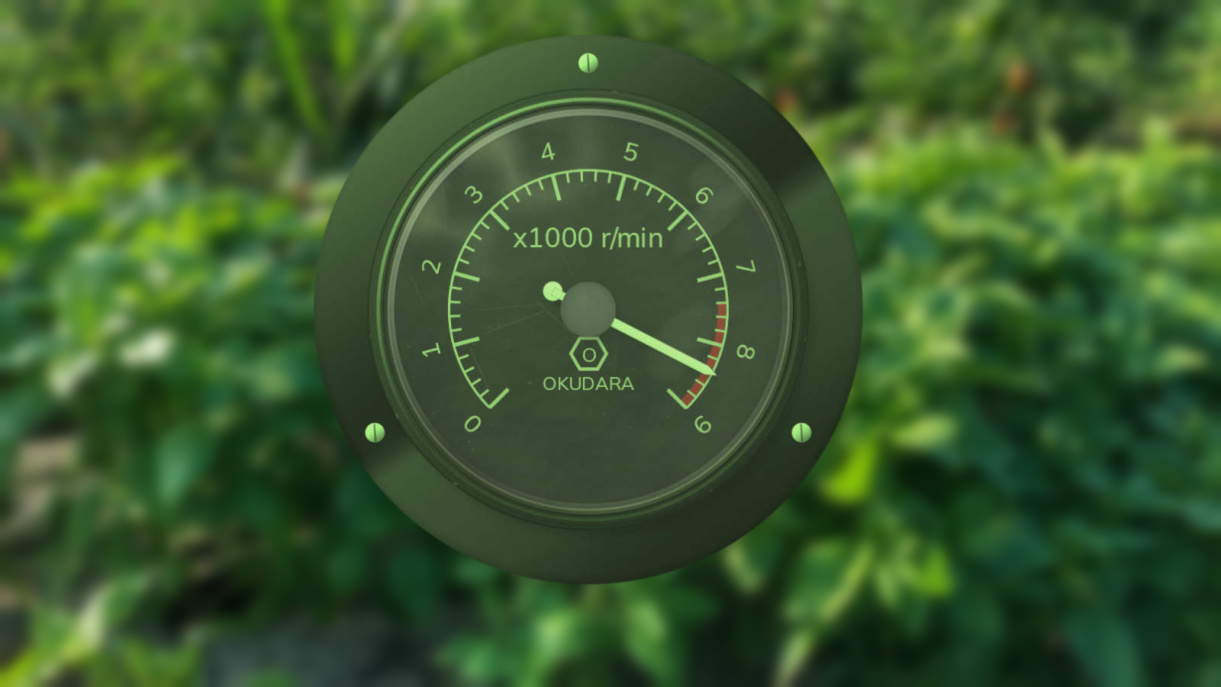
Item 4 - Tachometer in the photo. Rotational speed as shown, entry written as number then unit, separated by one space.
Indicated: 8400 rpm
